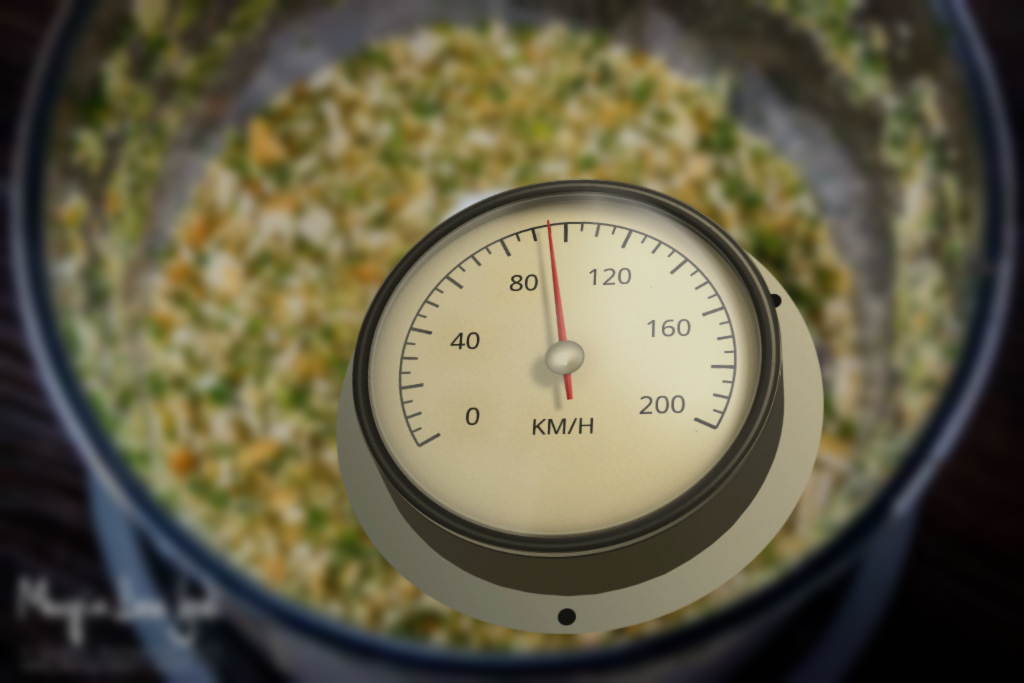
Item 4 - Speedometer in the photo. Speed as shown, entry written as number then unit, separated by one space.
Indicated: 95 km/h
